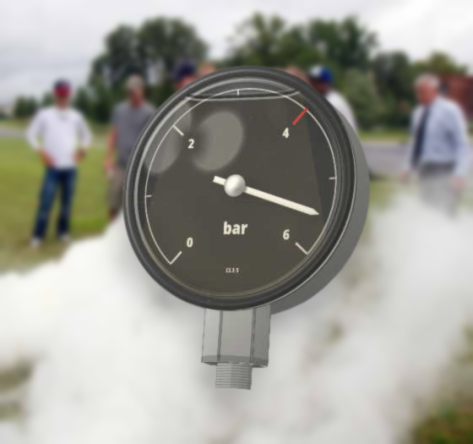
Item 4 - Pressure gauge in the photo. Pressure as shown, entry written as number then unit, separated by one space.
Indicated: 5.5 bar
